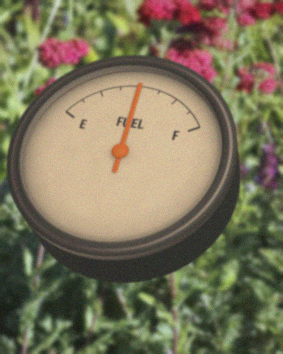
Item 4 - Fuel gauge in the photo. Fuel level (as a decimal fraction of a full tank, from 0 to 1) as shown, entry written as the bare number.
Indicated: 0.5
